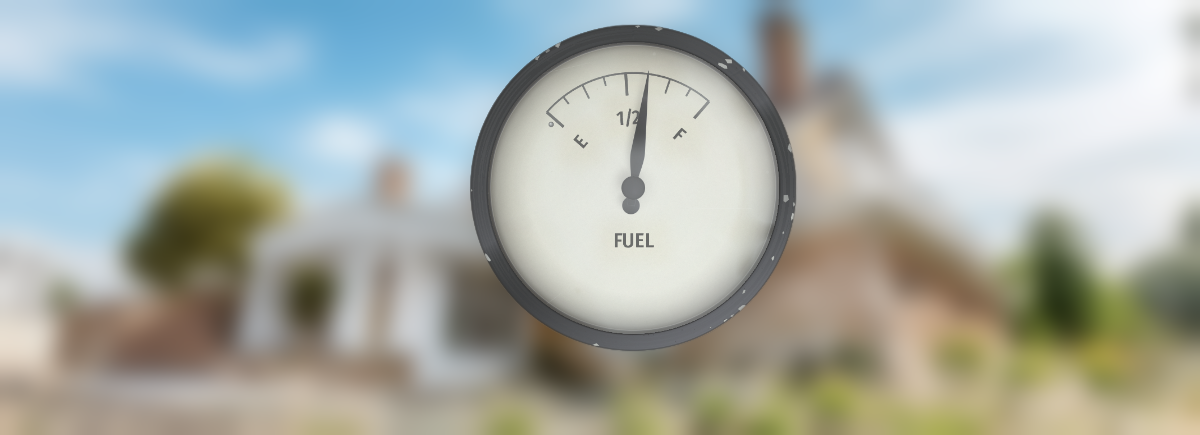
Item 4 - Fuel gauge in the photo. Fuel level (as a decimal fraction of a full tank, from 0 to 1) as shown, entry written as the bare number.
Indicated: 0.625
